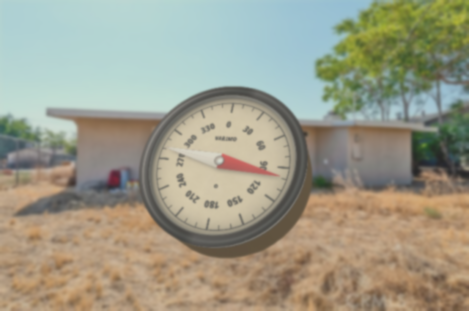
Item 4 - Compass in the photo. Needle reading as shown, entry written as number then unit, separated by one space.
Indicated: 100 °
